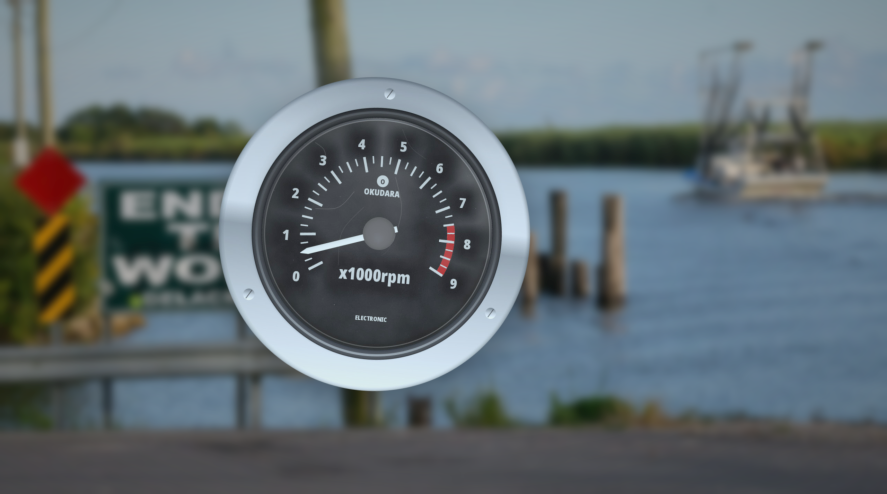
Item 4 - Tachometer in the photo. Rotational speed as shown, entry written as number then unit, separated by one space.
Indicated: 500 rpm
